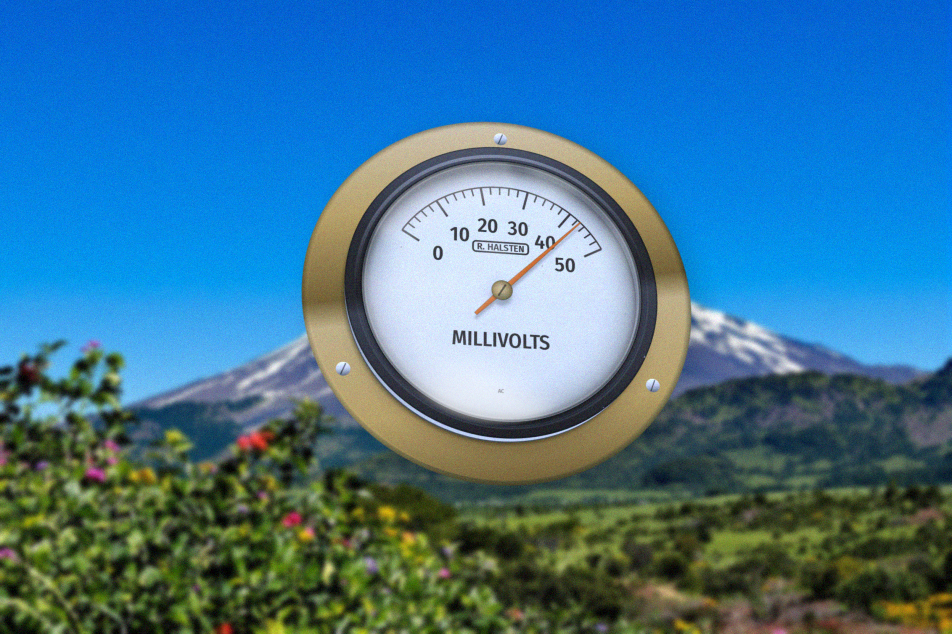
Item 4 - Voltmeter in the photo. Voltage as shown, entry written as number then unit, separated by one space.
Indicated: 43 mV
